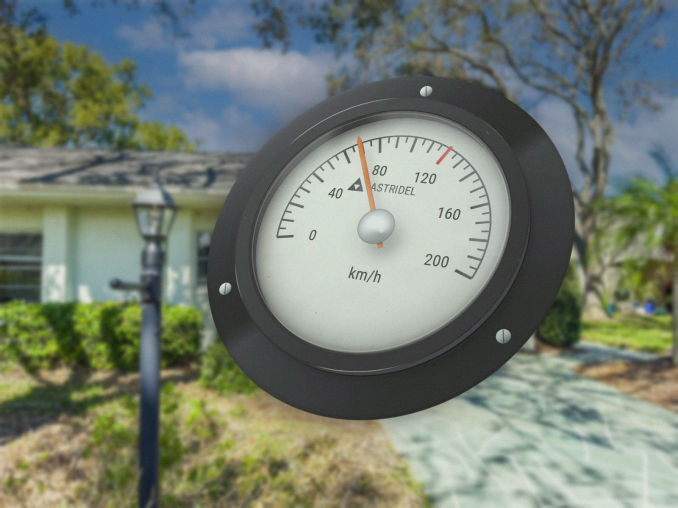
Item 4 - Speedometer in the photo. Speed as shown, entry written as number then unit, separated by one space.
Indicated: 70 km/h
